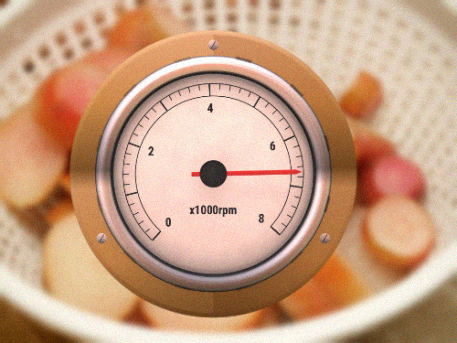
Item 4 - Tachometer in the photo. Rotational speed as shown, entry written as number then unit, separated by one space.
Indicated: 6700 rpm
